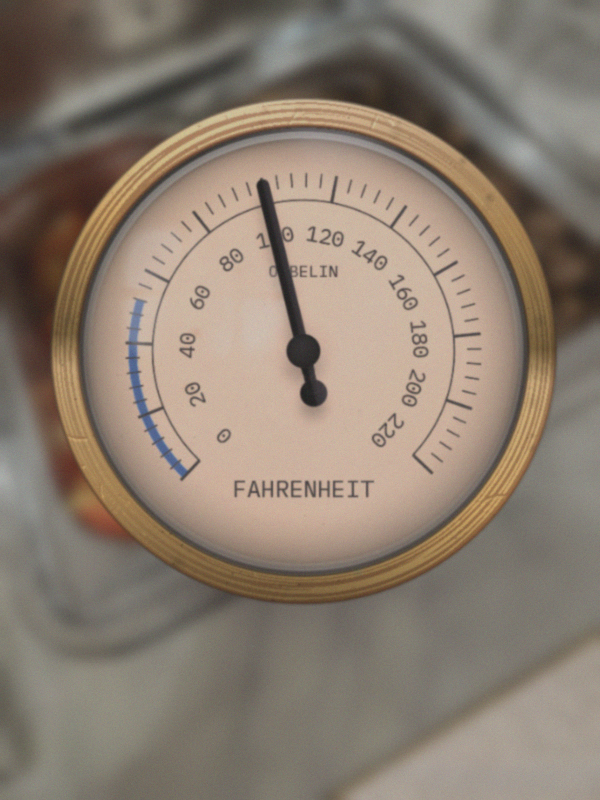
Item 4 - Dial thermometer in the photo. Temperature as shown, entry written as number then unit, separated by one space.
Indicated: 100 °F
